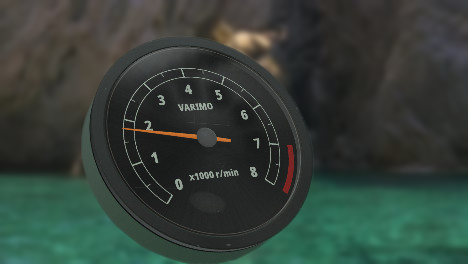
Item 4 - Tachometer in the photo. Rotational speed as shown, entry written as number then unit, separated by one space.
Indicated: 1750 rpm
